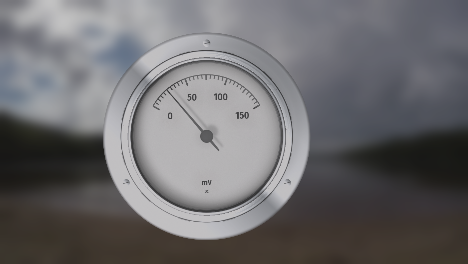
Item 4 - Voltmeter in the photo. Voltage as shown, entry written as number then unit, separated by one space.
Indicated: 25 mV
